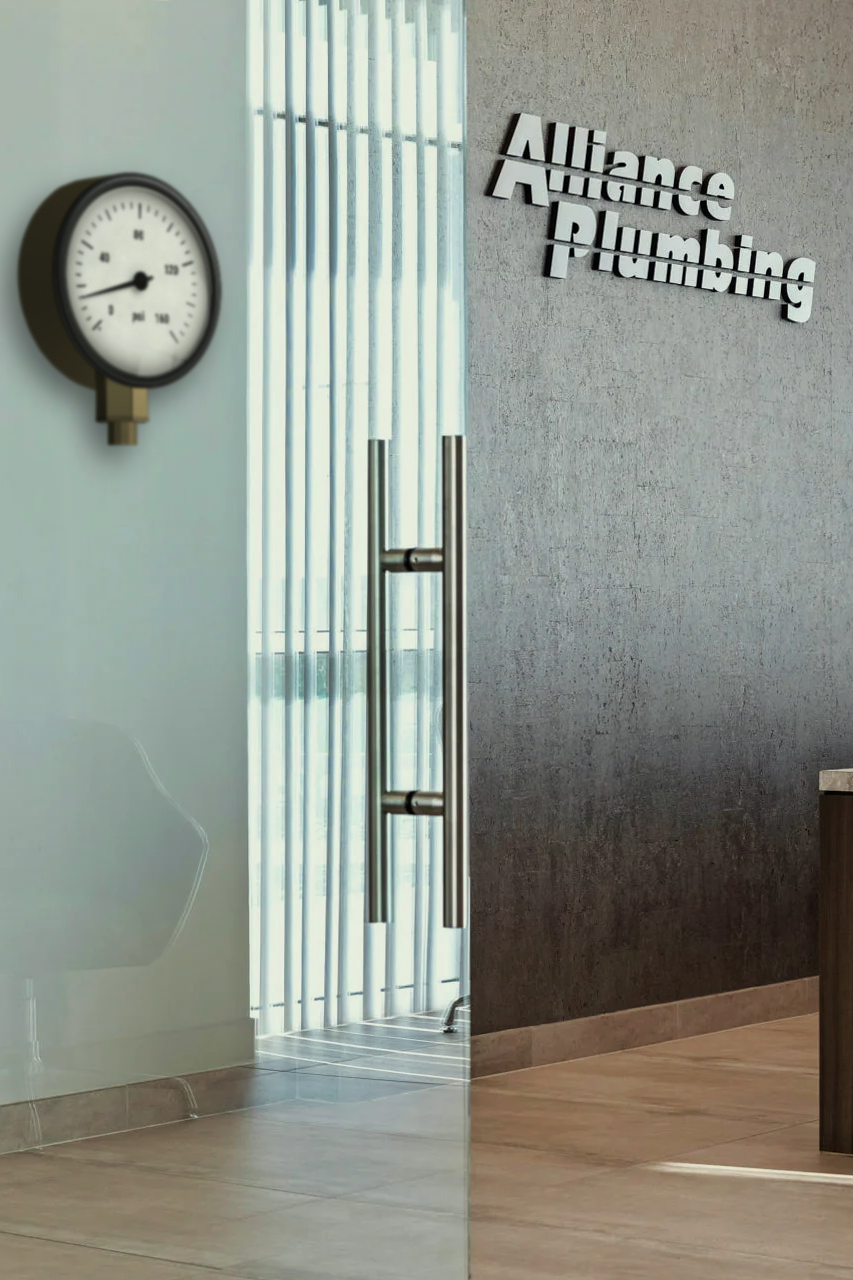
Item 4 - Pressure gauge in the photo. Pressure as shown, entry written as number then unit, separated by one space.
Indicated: 15 psi
